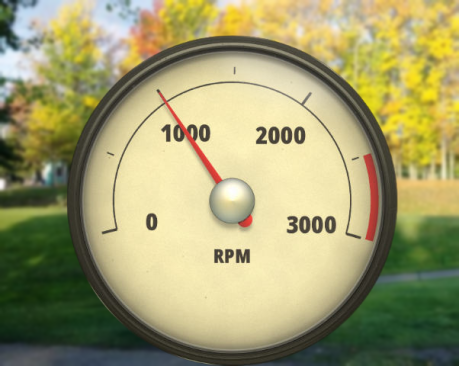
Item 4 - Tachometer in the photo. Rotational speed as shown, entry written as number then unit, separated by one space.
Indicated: 1000 rpm
